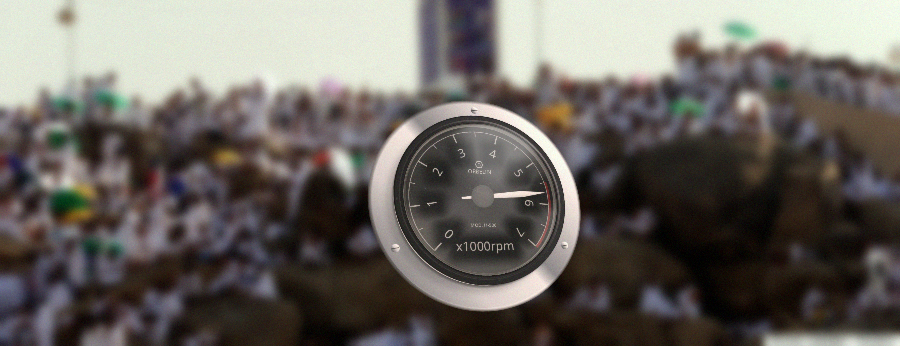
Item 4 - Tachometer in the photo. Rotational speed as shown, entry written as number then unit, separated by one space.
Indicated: 5750 rpm
